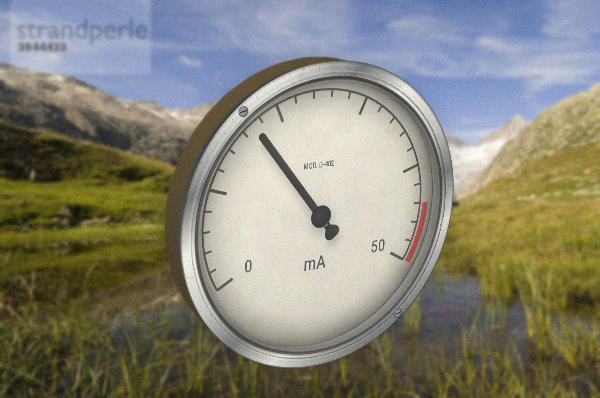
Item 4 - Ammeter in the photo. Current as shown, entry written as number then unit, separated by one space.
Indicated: 17 mA
